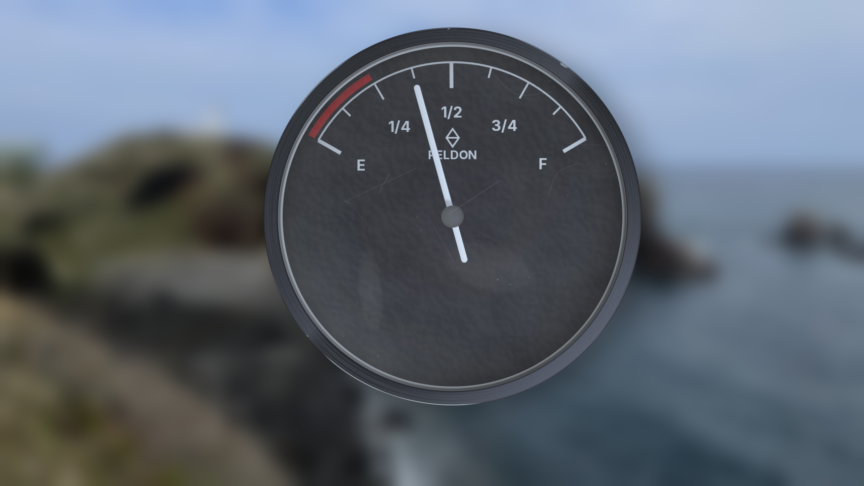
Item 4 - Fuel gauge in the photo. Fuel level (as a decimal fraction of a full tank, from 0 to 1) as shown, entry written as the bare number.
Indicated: 0.375
